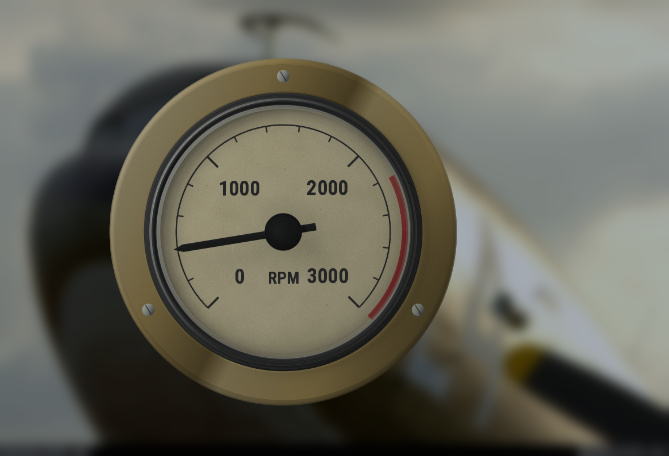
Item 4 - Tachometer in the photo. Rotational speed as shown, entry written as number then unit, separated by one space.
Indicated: 400 rpm
